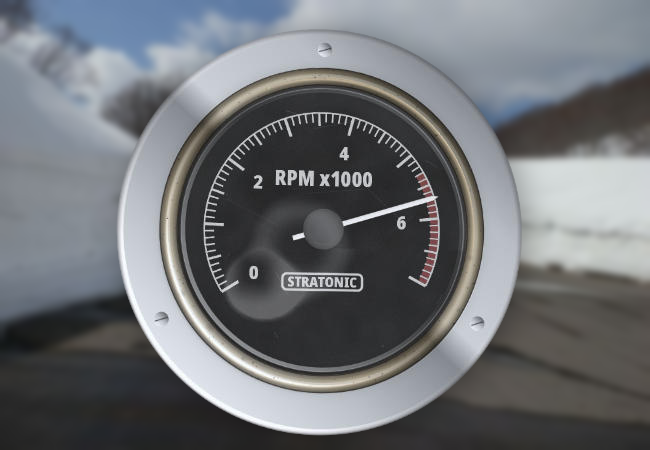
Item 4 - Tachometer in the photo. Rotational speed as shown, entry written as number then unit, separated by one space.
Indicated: 5700 rpm
